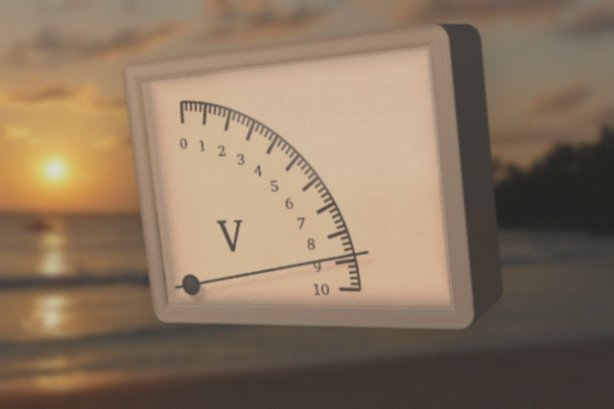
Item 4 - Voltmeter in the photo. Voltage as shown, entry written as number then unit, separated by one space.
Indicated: 8.8 V
